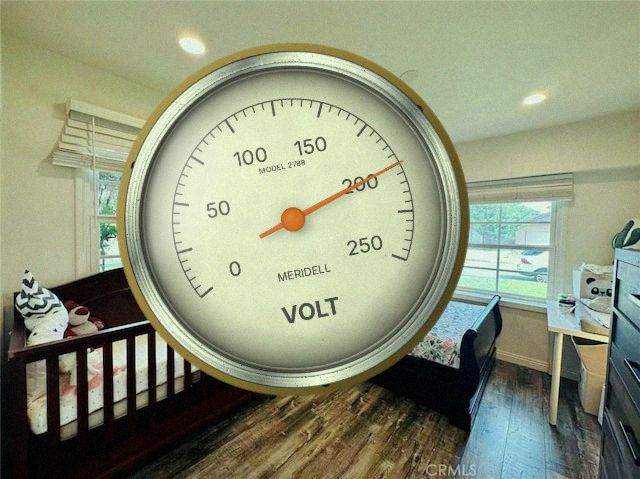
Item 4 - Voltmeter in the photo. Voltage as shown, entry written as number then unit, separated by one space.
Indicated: 200 V
